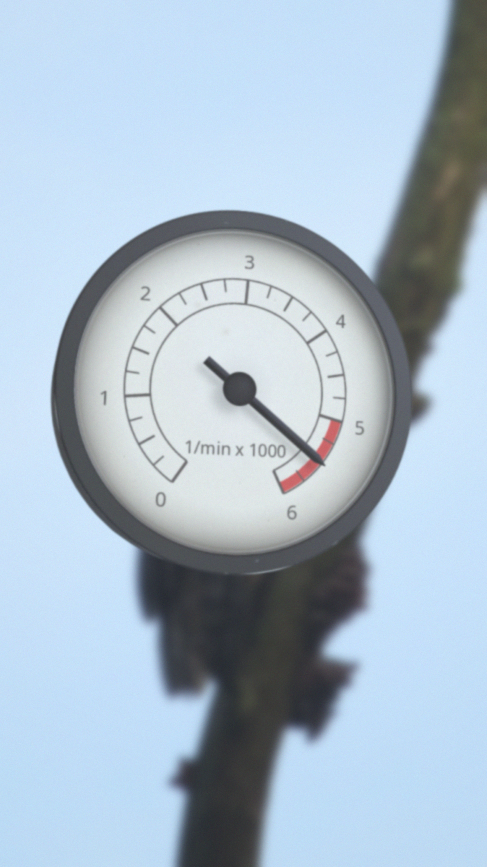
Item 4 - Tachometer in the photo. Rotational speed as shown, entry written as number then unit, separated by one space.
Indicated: 5500 rpm
